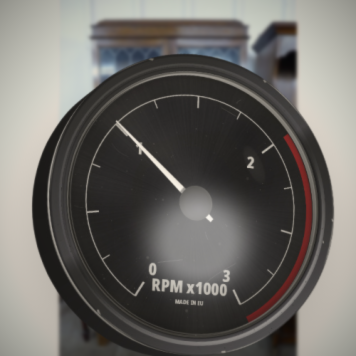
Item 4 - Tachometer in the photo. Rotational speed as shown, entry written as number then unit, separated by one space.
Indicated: 1000 rpm
